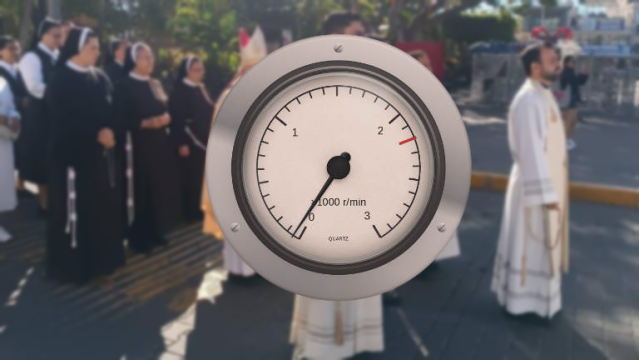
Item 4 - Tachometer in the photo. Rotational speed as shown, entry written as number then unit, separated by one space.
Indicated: 50 rpm
